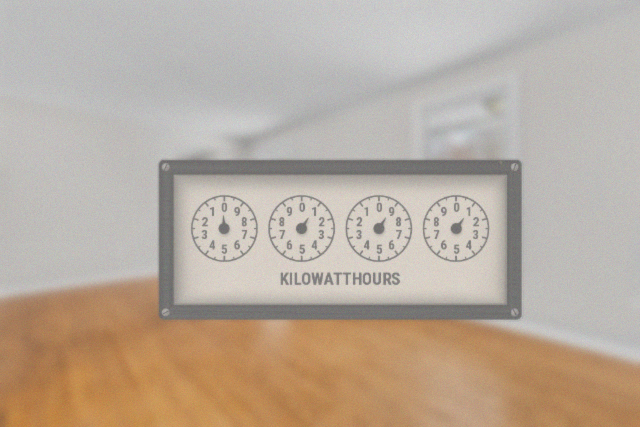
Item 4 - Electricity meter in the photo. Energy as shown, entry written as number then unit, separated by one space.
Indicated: 91 kWh
